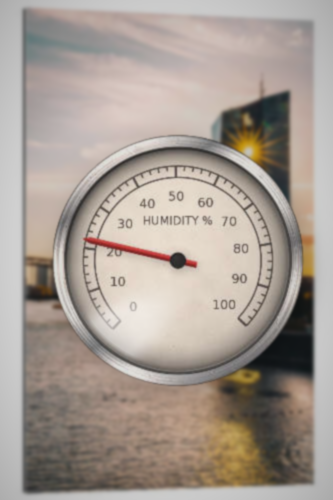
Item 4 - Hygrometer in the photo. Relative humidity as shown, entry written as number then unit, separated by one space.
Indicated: 22 %
